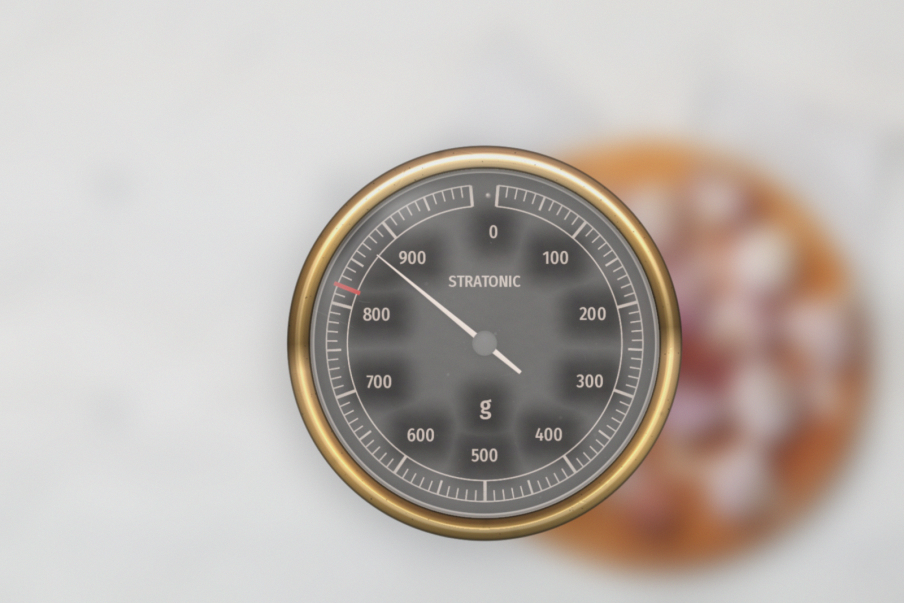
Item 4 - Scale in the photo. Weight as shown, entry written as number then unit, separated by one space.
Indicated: 870 g
